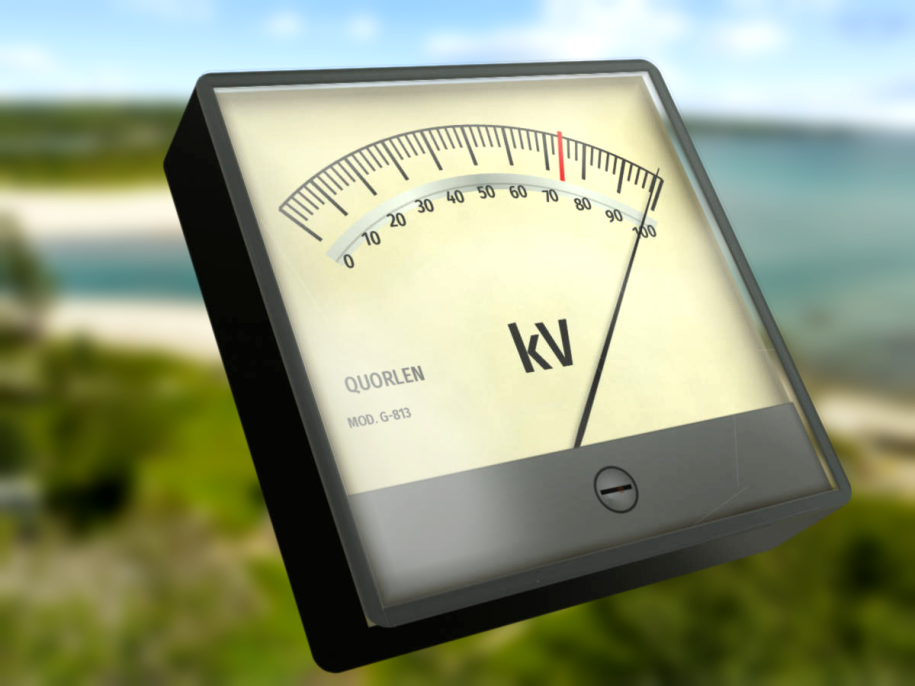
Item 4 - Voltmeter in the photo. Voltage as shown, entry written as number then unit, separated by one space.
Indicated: 98 kV
